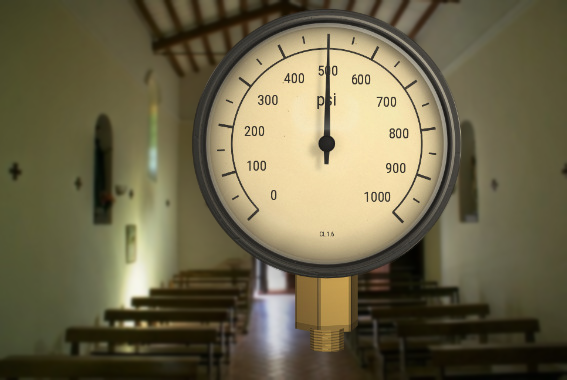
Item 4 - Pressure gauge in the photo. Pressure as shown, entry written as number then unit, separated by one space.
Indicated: 500 psi
